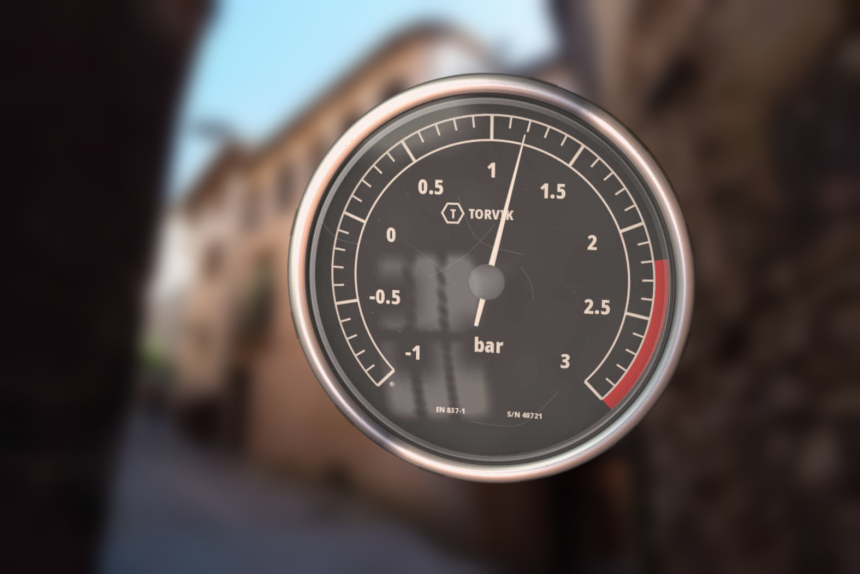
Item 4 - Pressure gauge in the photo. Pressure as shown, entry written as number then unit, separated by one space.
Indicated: 1.2 bar
